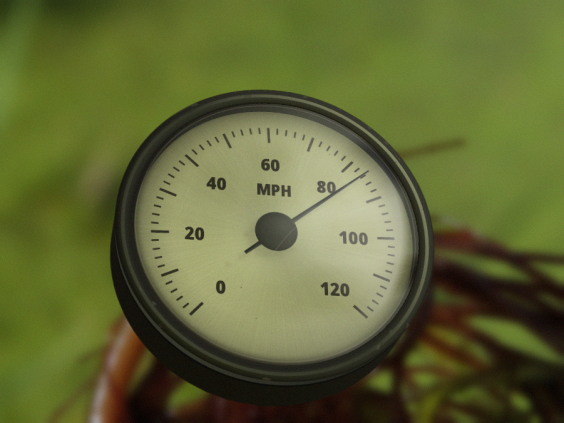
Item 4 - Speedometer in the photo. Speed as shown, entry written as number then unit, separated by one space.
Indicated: 84 mph
